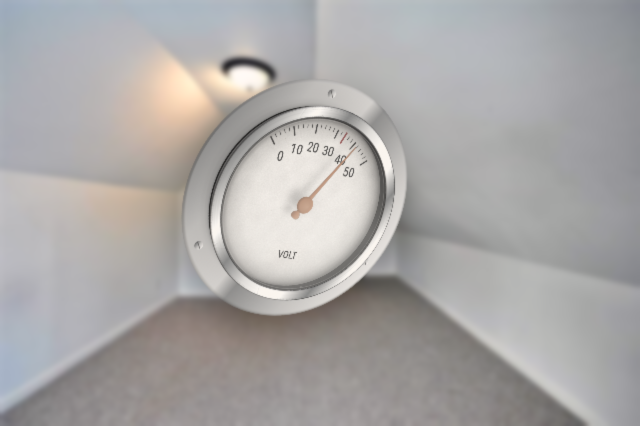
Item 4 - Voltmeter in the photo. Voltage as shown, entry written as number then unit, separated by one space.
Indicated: 40 V
